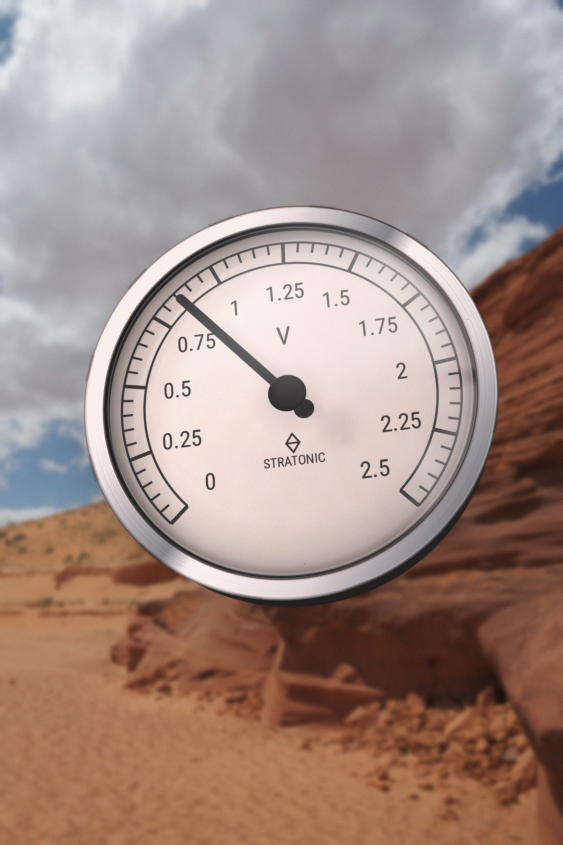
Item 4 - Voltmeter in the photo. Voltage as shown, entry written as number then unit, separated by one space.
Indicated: 0.85 V
